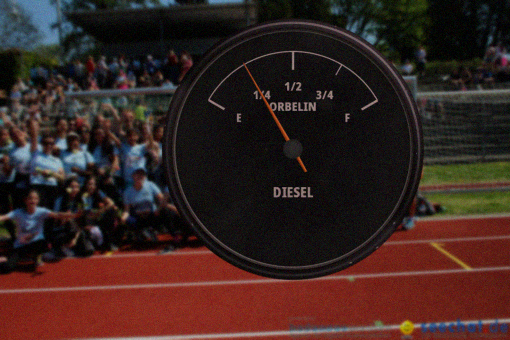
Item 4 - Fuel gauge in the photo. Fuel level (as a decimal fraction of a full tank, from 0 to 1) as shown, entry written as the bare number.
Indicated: 0.25
